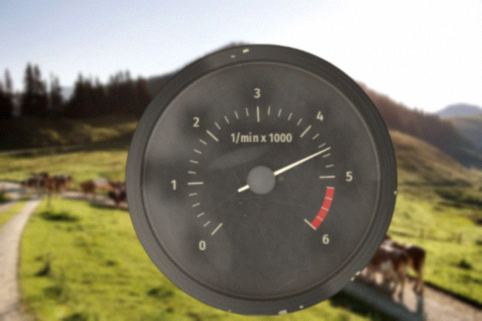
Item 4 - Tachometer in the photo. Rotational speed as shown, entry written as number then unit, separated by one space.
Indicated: 4500 rpm
